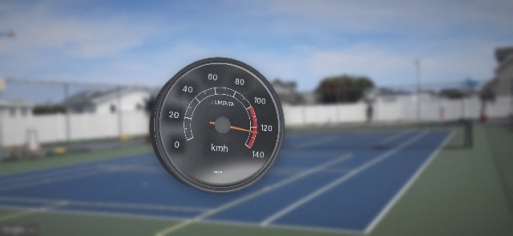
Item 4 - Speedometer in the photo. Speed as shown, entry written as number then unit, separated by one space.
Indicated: 125 km/h
